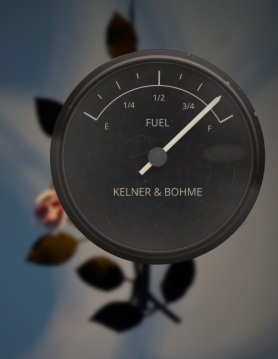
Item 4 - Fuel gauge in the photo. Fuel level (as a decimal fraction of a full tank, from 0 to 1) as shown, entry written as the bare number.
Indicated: 0.875
